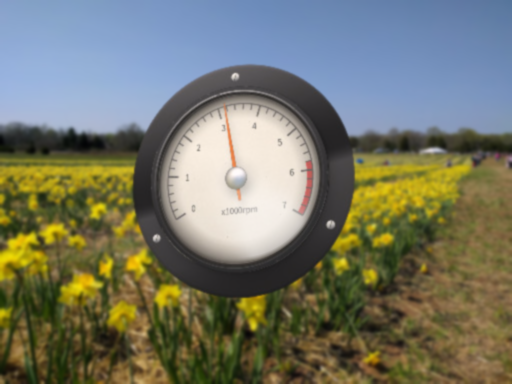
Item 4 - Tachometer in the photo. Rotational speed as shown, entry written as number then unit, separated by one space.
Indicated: 3200 rpm
